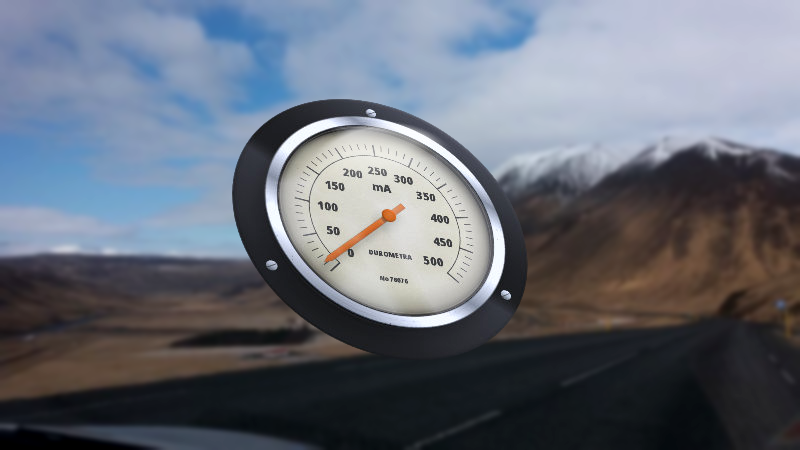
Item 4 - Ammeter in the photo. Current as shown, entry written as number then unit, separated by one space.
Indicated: 10 mA
